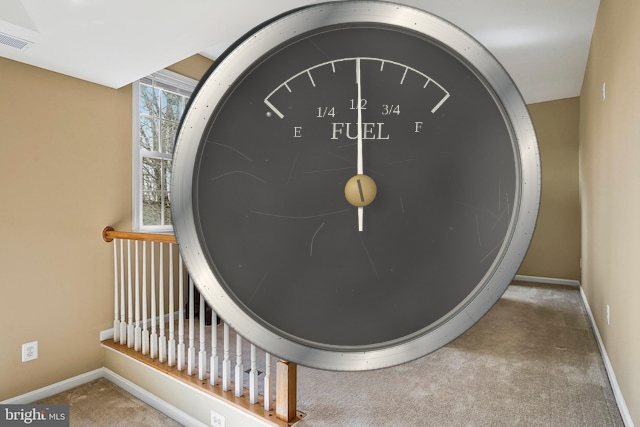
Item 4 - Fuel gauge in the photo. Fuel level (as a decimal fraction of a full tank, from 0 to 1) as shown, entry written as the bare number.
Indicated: 0.5
